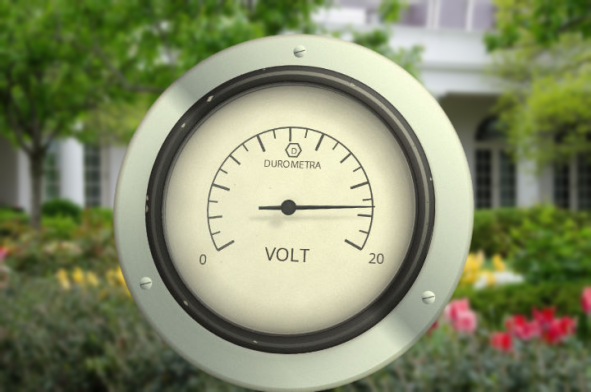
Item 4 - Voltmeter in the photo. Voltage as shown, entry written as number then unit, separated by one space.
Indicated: 17.5 V
